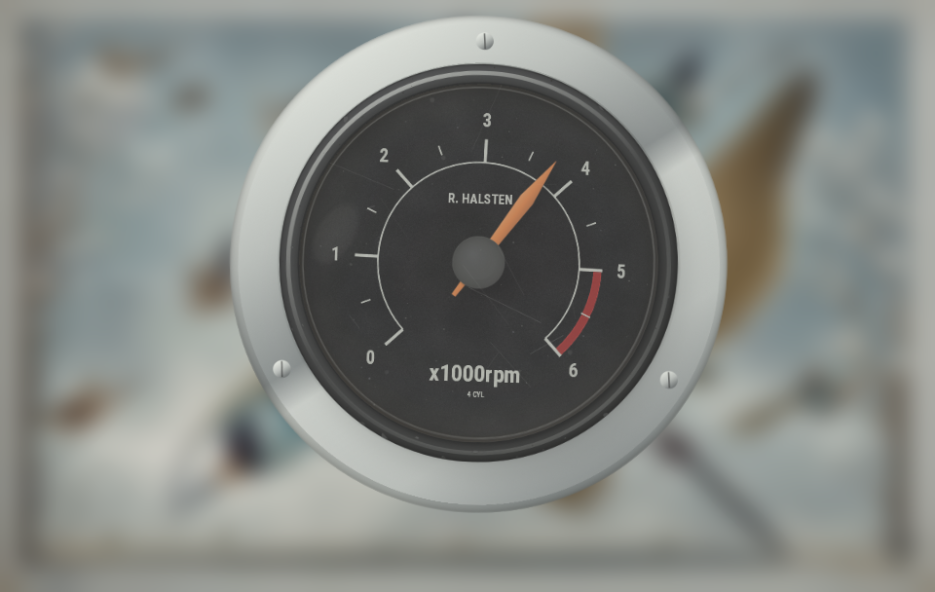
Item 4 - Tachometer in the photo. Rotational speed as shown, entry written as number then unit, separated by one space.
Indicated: 3750 rpm
